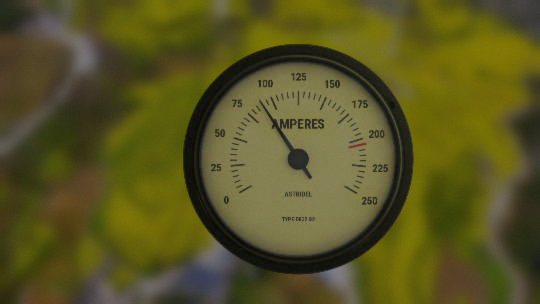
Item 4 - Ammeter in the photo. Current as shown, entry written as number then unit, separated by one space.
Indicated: 90 A
